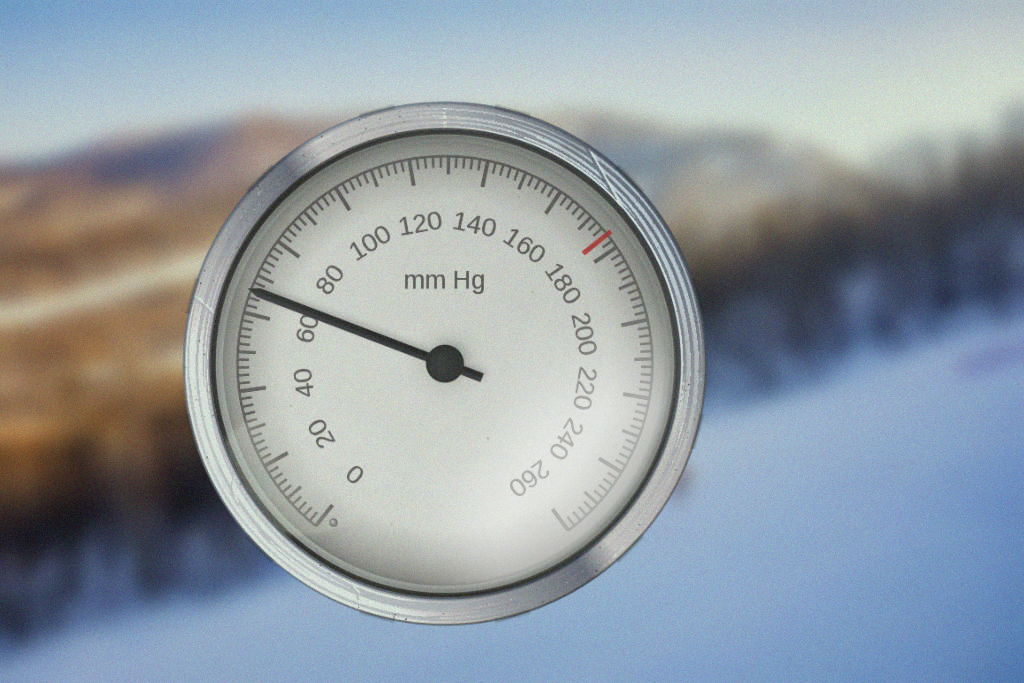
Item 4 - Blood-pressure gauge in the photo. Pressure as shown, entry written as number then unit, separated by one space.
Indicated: 66 mmHg
